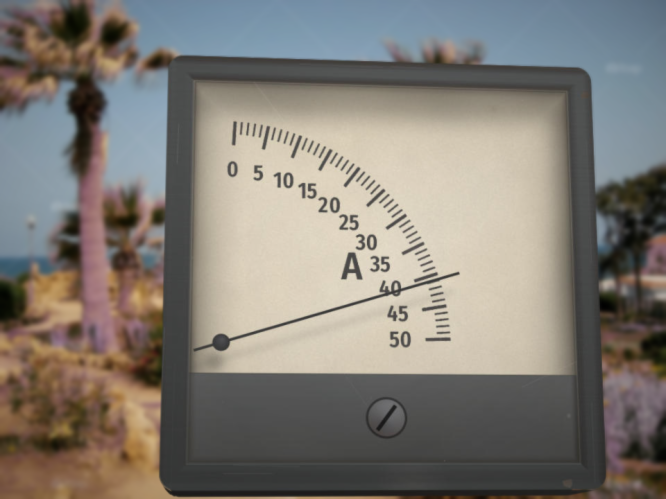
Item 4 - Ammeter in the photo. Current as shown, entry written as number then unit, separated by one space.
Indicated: 41 A
